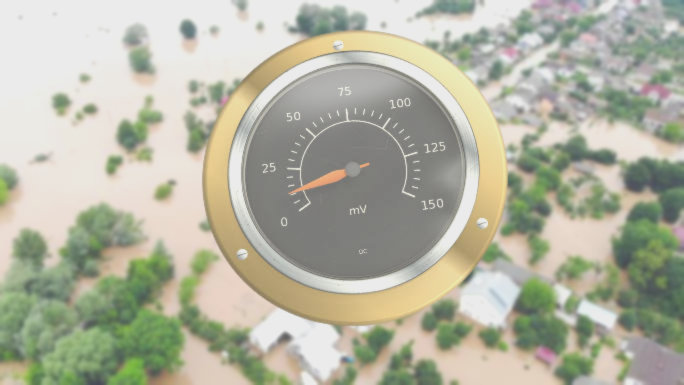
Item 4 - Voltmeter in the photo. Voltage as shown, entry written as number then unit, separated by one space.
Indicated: 10 mV
